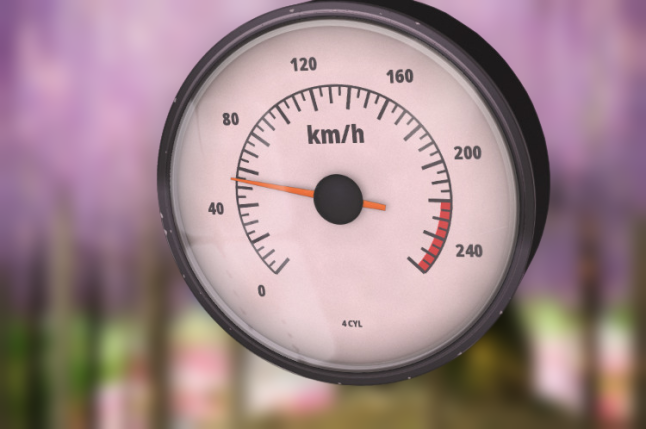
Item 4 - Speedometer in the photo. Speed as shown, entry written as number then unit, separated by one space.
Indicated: 55 km/h
